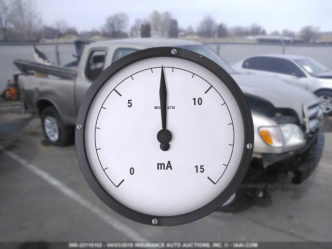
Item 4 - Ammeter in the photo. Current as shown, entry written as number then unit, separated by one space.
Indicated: 7.5 mA
